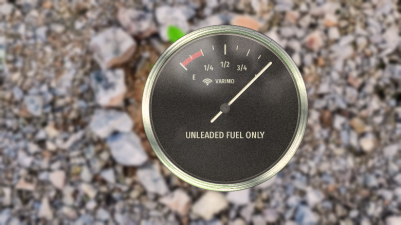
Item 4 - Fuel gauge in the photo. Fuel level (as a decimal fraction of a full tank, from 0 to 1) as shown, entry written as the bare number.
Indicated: 1
